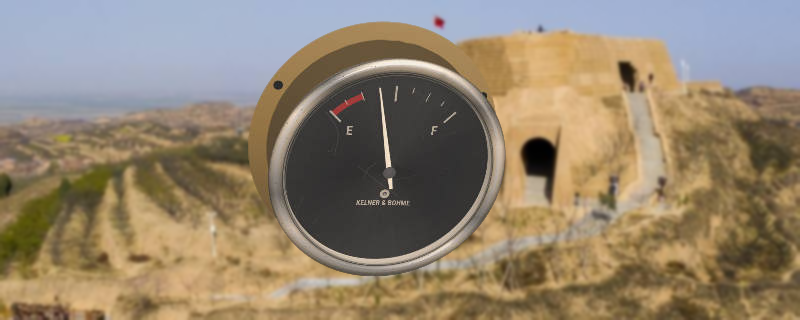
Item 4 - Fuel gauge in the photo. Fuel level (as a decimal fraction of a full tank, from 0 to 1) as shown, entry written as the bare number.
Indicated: 0.375
